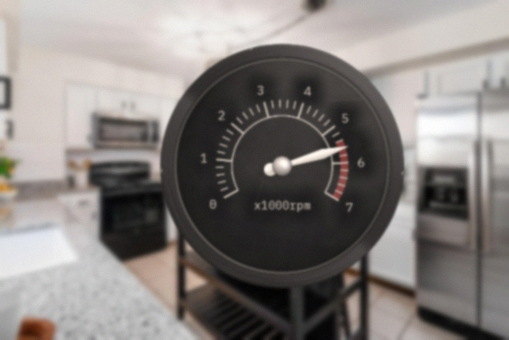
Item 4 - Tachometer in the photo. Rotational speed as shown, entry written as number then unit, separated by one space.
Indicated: 5600 rpm
